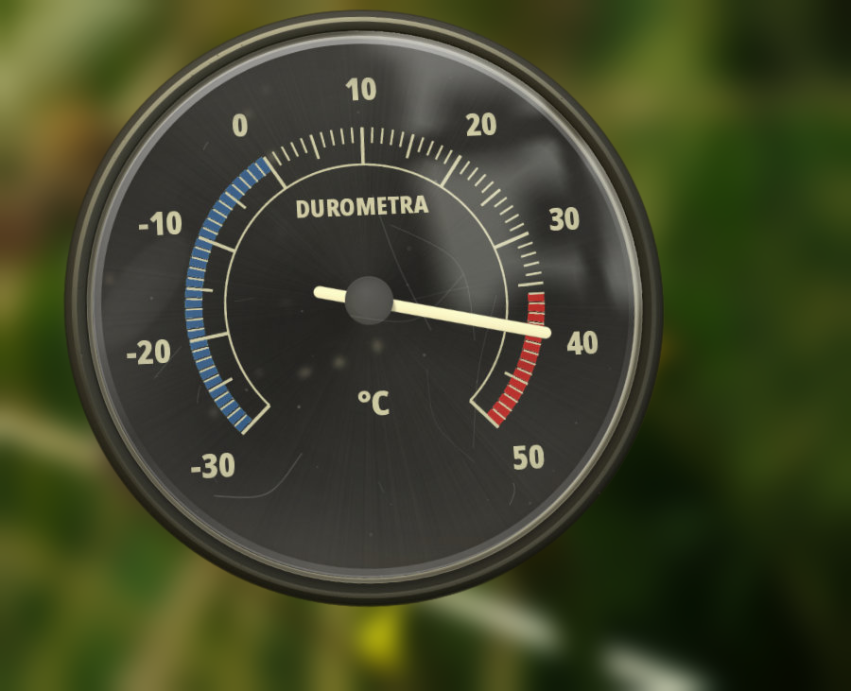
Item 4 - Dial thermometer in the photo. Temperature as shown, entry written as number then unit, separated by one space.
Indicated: 40 °C
